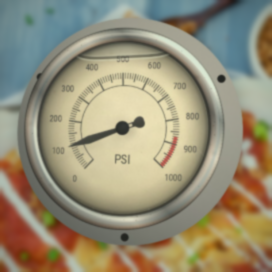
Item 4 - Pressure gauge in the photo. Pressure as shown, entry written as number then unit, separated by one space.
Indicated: 100 psi
